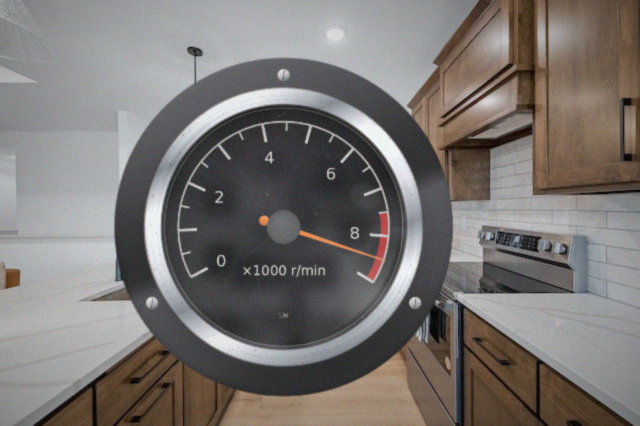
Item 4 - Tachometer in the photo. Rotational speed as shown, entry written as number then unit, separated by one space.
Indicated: 8500 rpm
